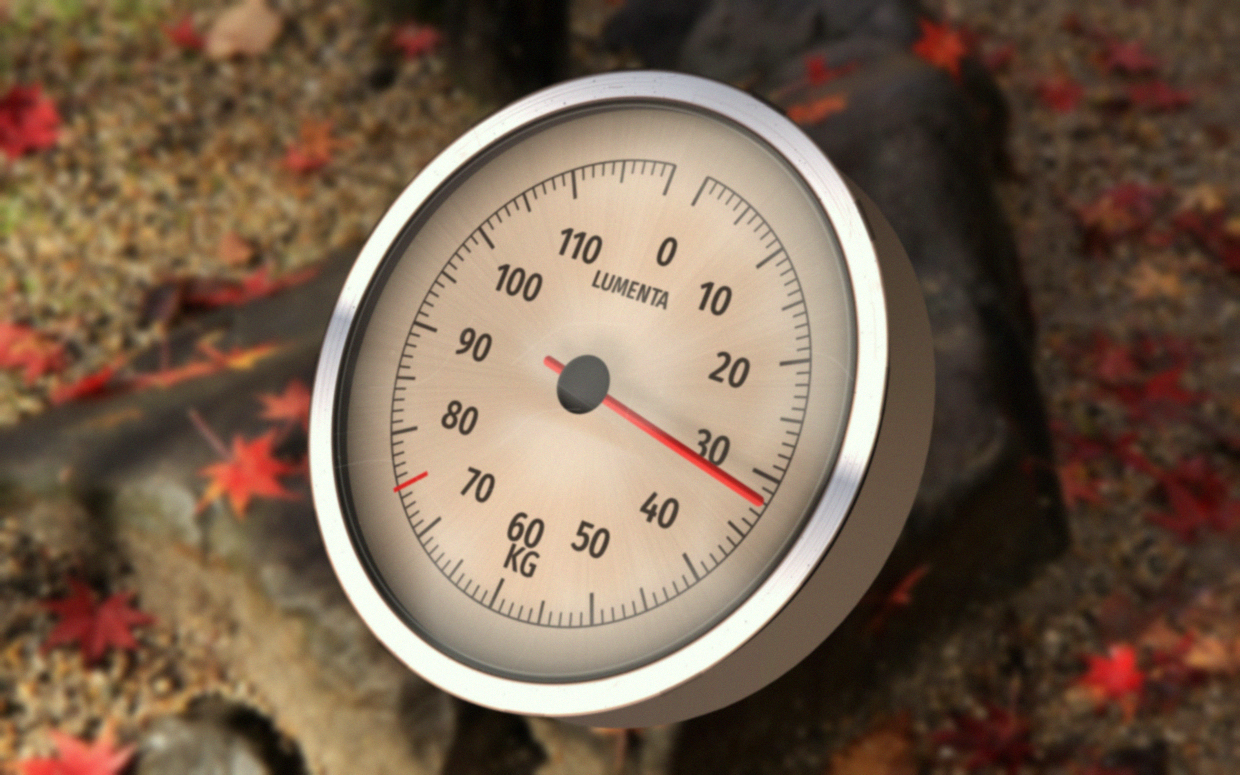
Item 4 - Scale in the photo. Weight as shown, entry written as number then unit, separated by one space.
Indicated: 32 kg
